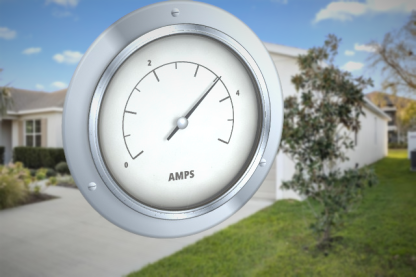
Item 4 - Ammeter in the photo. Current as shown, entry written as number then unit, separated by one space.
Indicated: 3.5 A
